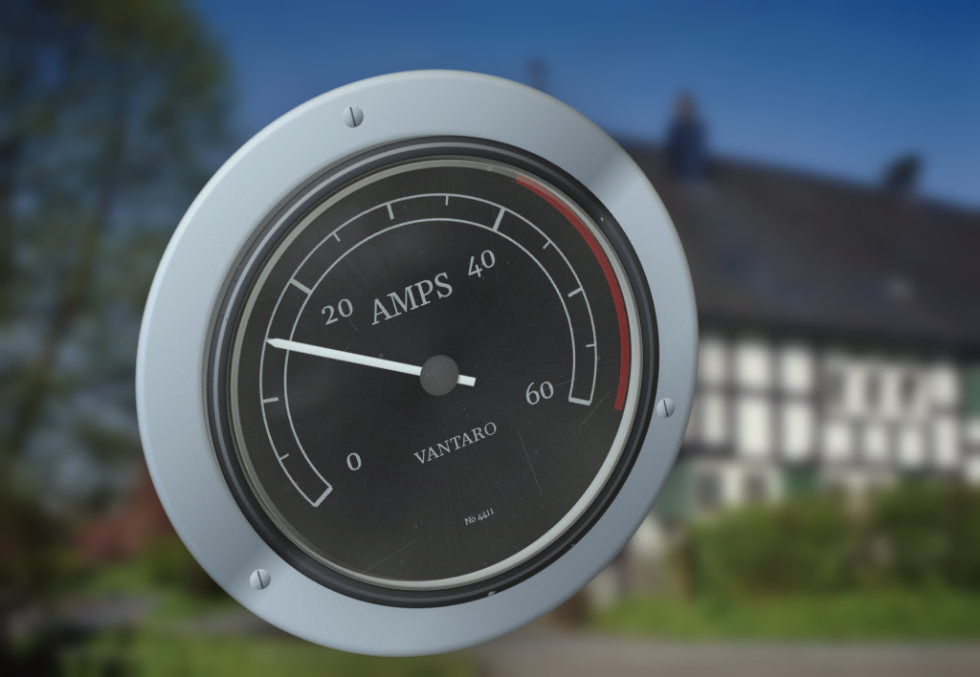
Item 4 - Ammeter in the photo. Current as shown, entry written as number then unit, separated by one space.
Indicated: 15 A
